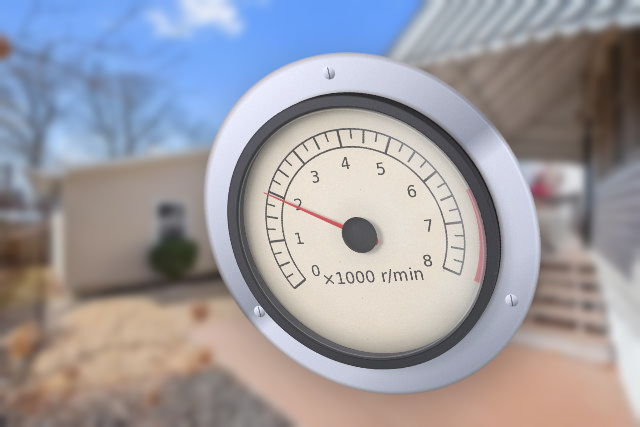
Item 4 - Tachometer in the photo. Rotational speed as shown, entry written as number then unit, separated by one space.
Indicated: 2000 rpm
